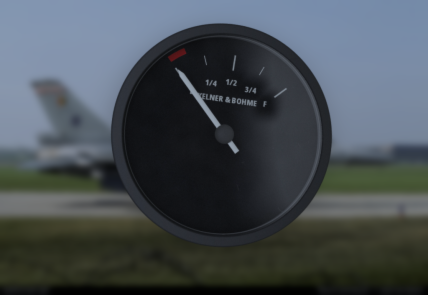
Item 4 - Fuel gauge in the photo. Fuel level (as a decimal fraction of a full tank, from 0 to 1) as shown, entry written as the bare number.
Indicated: 0
